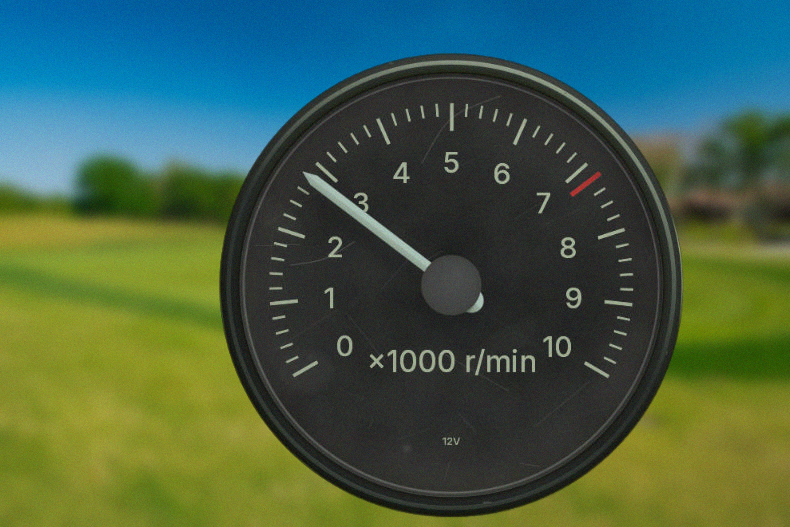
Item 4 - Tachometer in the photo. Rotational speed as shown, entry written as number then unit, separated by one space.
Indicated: 2800 rpm
